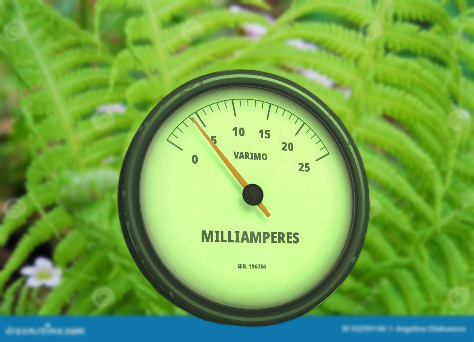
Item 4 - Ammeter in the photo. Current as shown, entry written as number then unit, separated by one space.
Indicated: 4 mA
